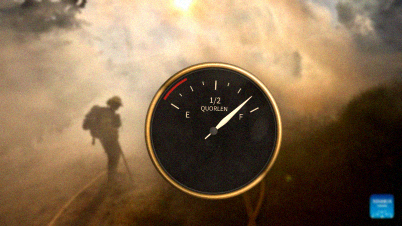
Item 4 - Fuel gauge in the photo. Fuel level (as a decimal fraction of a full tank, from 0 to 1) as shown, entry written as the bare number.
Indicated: 0.875
